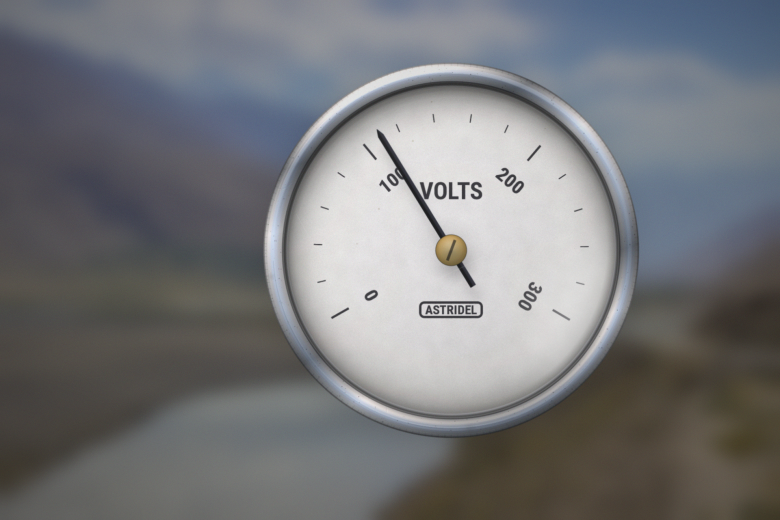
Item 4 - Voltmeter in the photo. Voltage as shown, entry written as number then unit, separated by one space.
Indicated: 110 V
